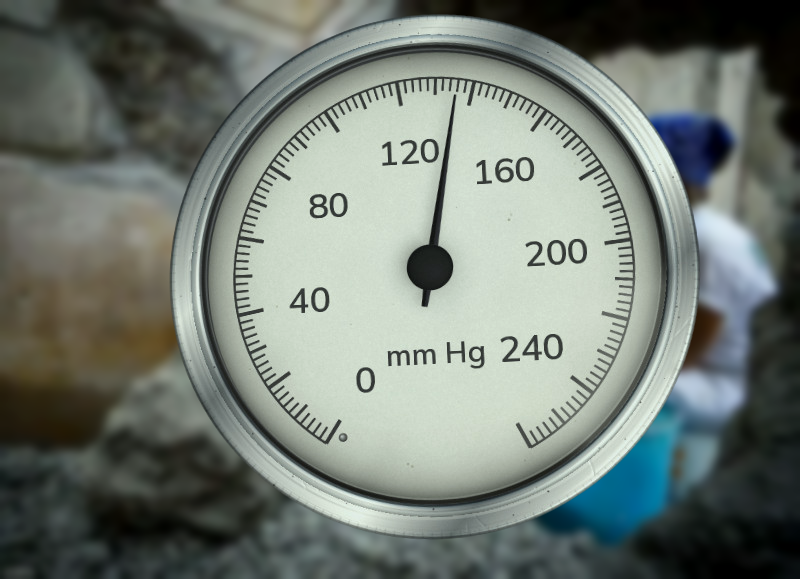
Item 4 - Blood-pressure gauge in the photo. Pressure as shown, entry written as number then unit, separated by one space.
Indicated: 136 mmHg
